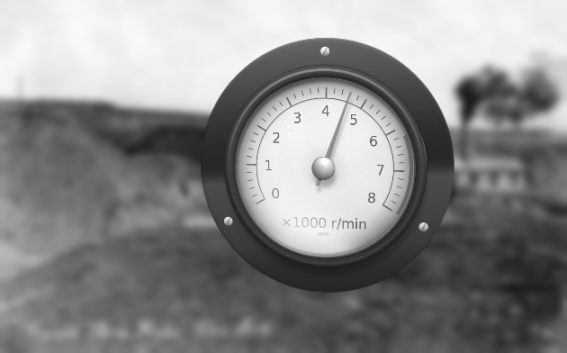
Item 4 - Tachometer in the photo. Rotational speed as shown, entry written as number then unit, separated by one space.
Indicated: 4600 rpm
